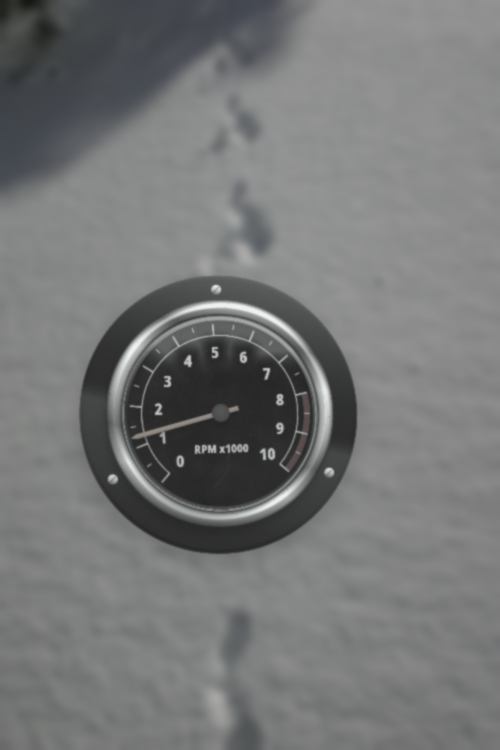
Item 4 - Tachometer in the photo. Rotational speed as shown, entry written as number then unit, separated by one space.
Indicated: 1250 rpm
